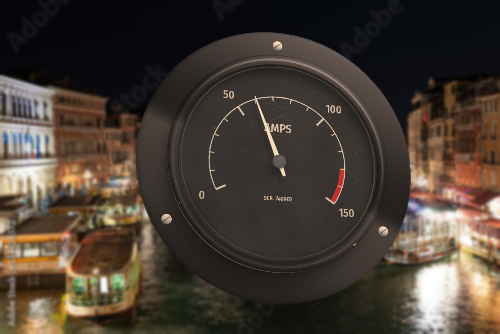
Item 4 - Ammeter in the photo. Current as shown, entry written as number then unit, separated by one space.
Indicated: 60 A
